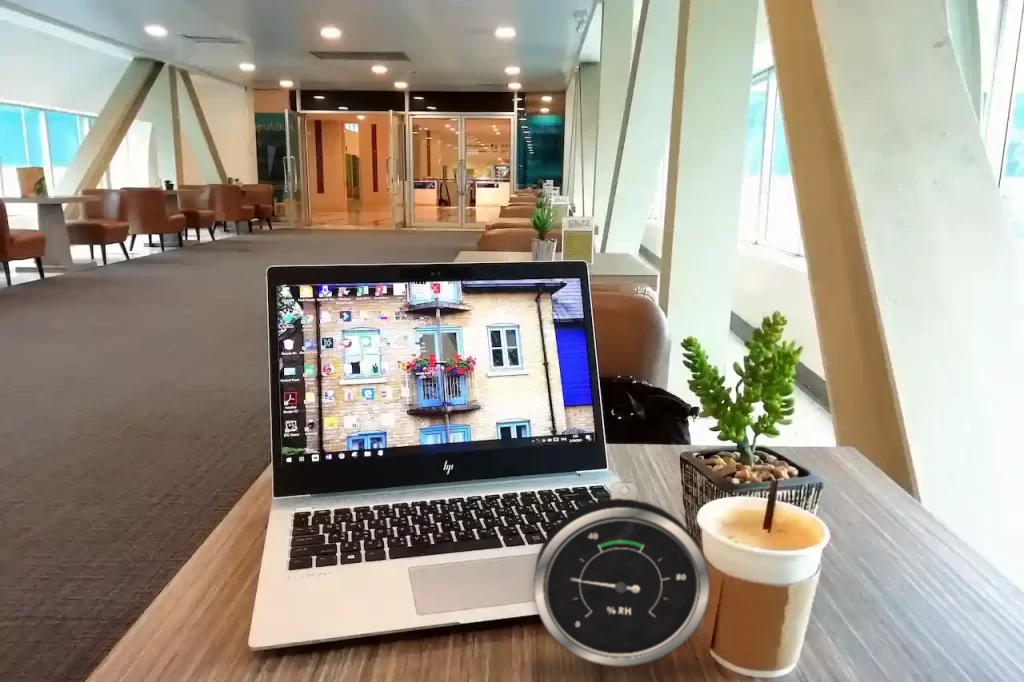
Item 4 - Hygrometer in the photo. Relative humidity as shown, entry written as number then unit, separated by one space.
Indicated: 20 %
